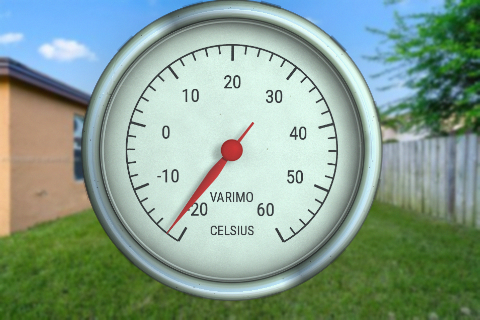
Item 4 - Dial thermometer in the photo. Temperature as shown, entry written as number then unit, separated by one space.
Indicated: -18 °C
